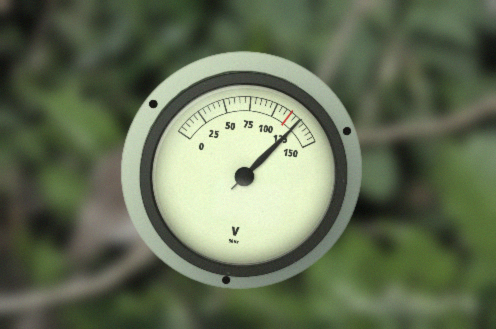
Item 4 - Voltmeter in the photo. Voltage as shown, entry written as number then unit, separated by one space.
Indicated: 125 V
